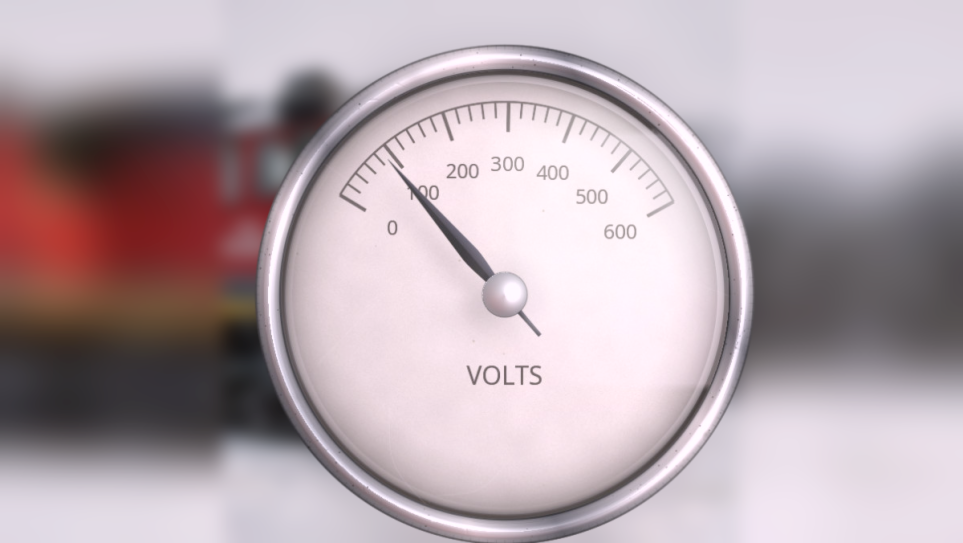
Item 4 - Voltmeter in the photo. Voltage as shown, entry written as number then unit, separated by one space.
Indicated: 90 V
